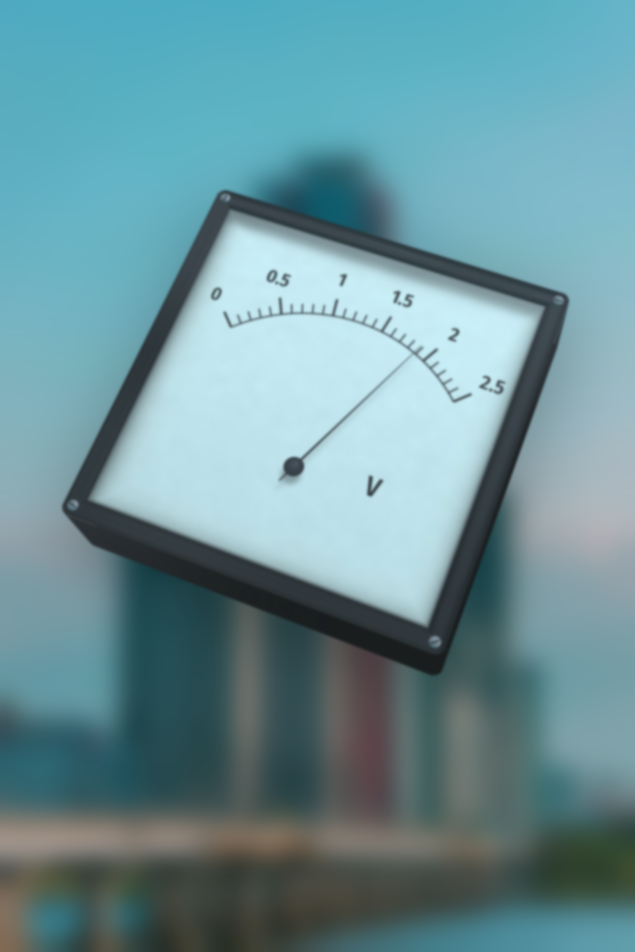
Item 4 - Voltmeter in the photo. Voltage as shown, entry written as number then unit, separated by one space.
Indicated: 1.9 V
